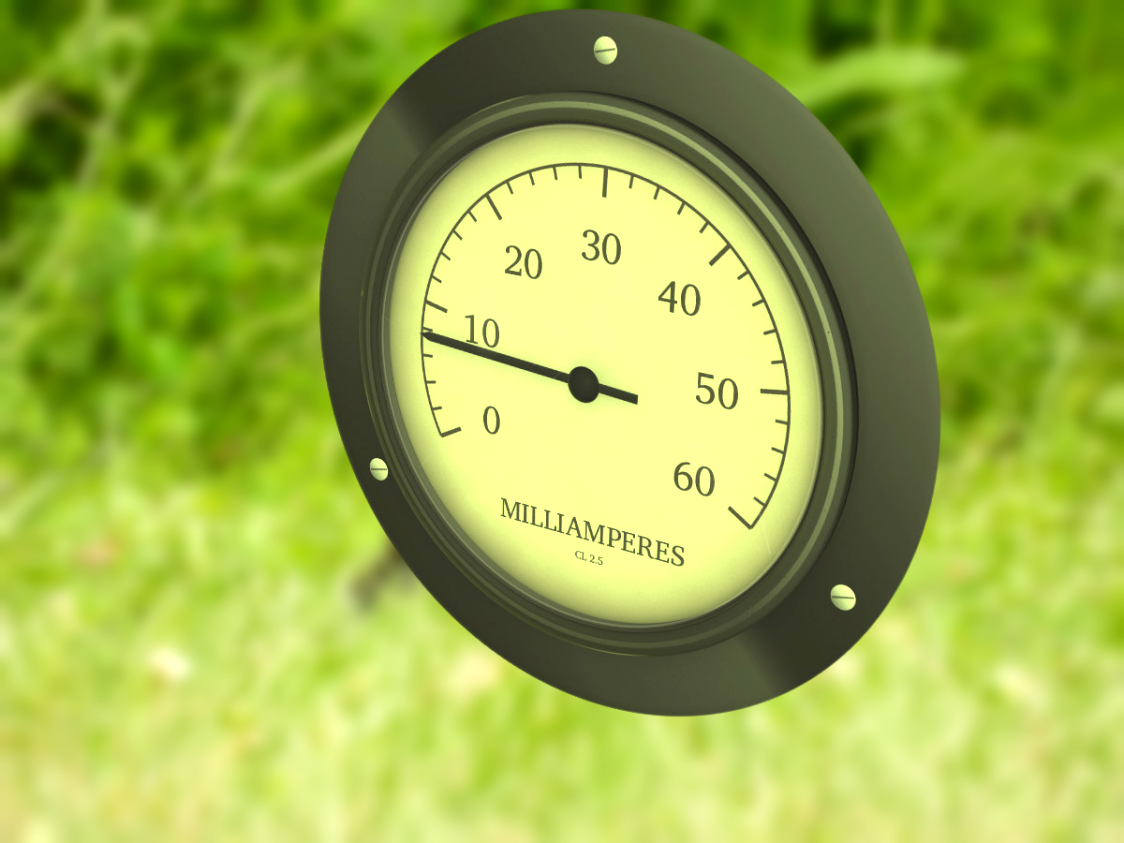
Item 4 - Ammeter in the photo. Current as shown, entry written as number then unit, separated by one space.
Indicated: 8 mA
